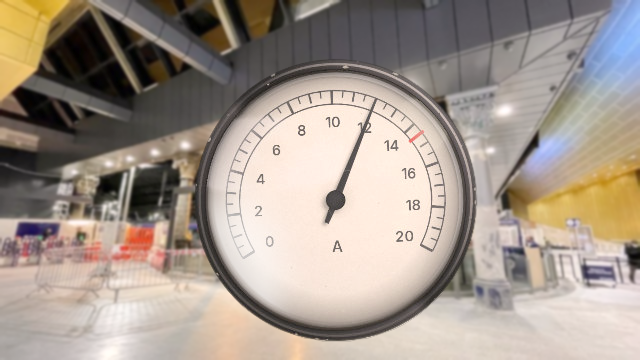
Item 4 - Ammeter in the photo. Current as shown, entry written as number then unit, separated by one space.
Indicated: 12 A
